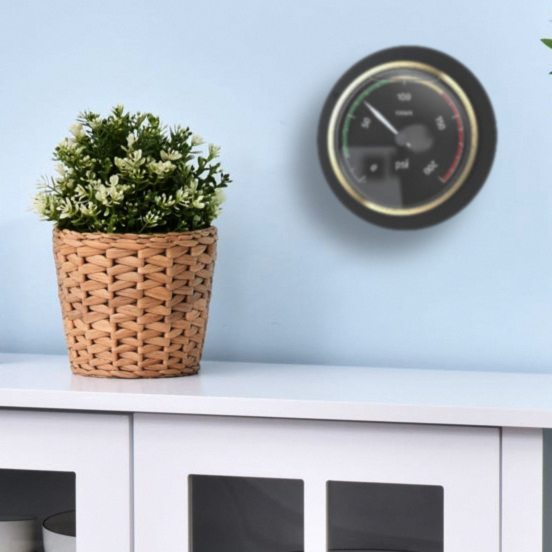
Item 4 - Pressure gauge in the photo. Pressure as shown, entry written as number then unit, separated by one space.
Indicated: 65 psi
